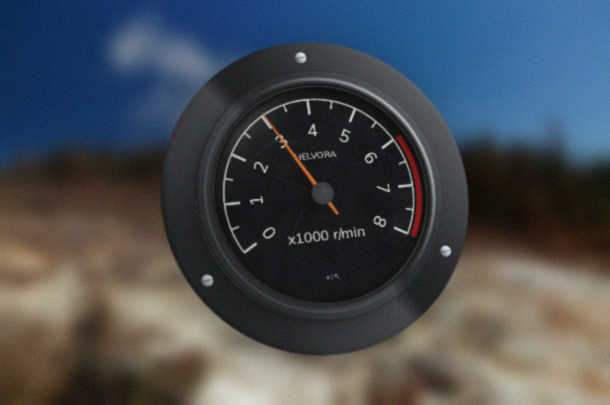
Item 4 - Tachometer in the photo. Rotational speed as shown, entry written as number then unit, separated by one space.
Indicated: 3000 rpm
